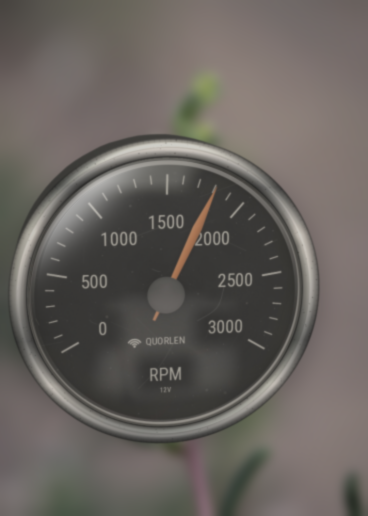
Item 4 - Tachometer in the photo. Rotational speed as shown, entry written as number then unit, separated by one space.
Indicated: 1800 rpm
